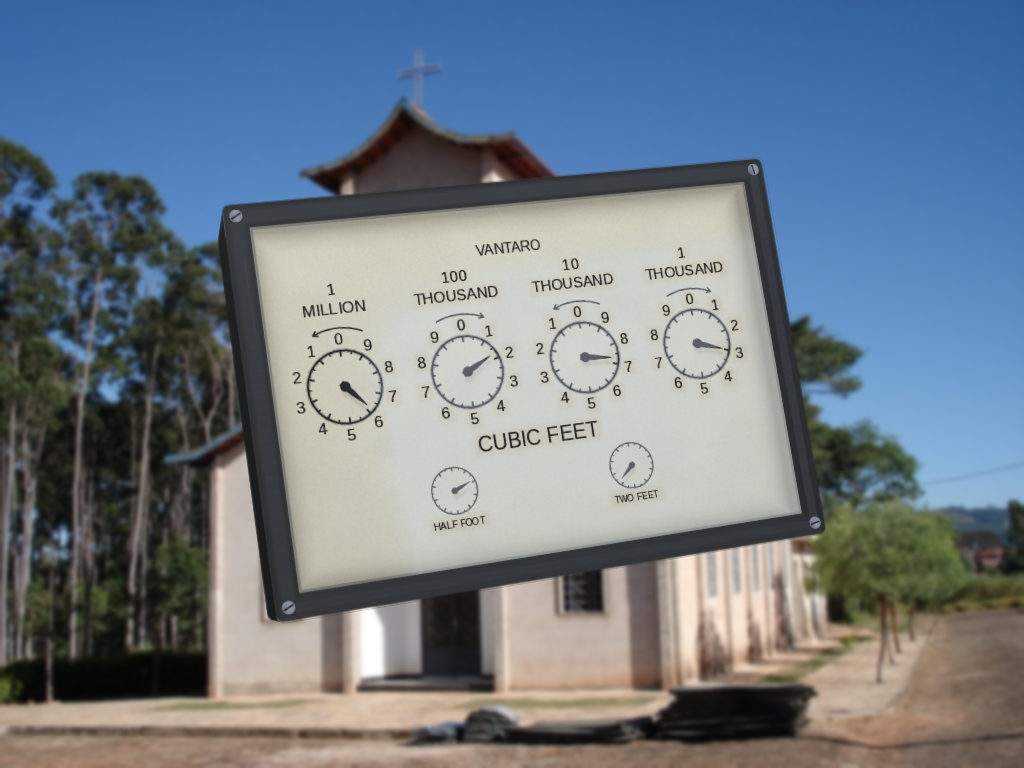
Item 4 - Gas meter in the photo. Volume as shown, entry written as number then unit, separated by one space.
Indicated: 617300 ft³
